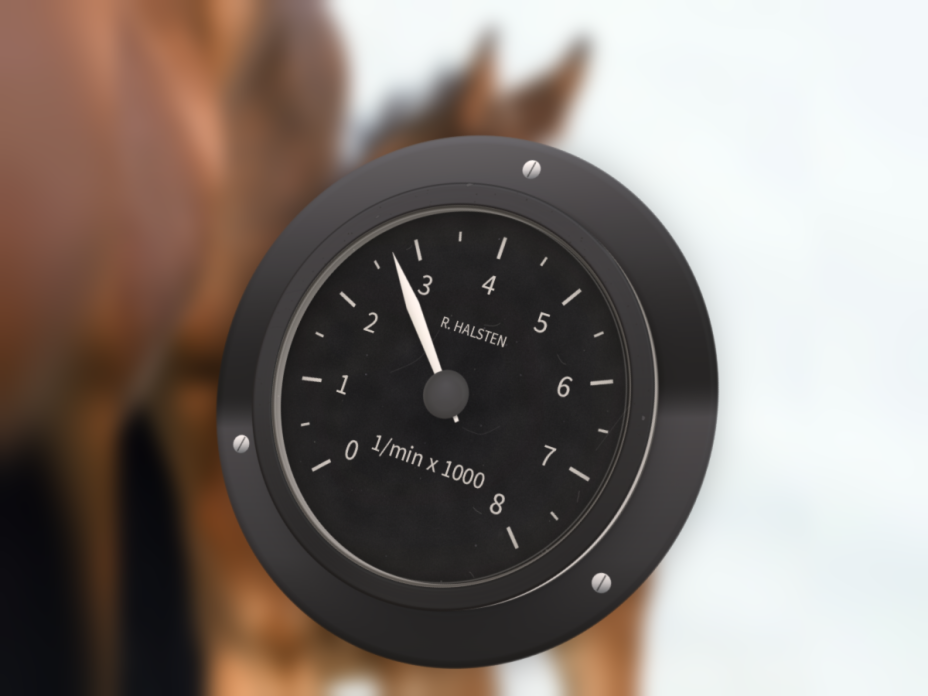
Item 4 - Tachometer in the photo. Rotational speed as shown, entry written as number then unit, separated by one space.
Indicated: 2750 rpm
